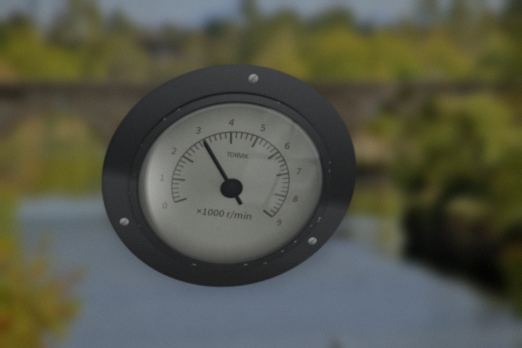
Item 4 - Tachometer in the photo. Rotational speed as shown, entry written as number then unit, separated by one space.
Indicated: 3000 rpm
